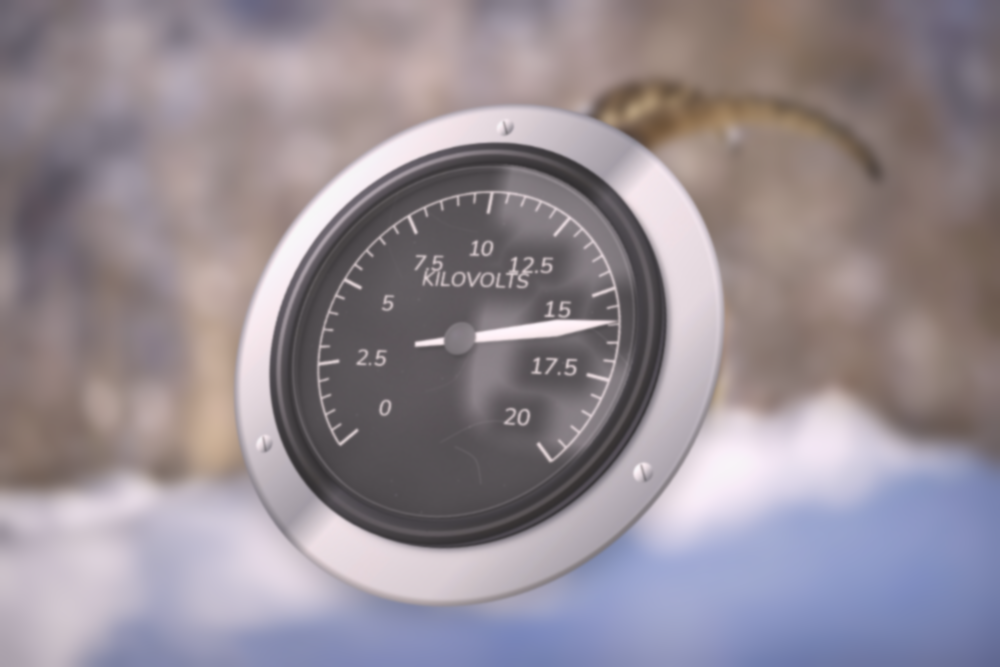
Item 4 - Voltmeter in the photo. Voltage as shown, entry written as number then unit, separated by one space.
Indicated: 16 kV
